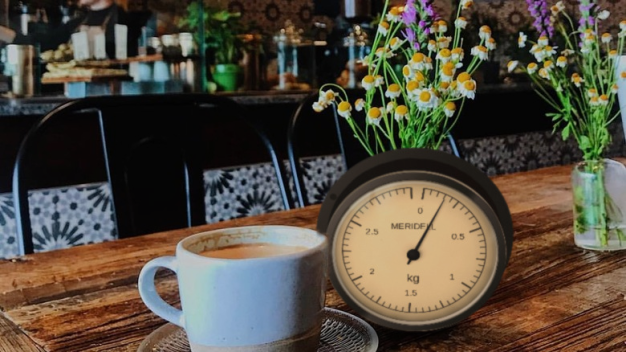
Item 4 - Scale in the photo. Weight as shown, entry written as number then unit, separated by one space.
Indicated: 0.15 kg
